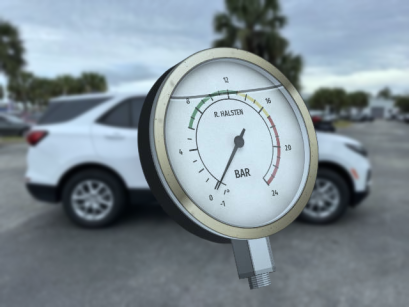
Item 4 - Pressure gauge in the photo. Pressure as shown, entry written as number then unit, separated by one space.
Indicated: 0 bar
